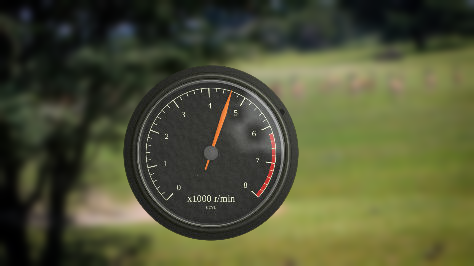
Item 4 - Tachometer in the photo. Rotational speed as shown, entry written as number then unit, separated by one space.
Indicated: 4600 rpm
